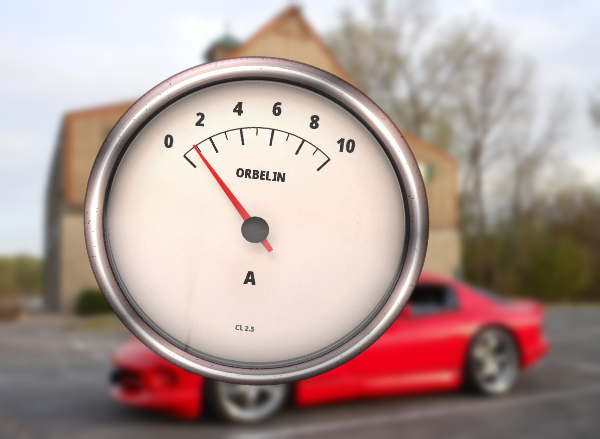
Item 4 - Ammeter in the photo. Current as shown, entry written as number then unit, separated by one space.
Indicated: 1 A
